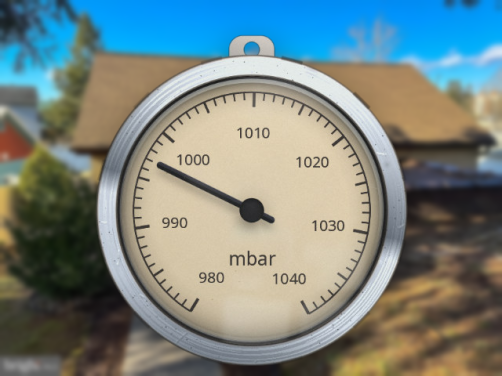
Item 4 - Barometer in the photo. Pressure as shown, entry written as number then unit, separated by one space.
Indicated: 997 mbar
